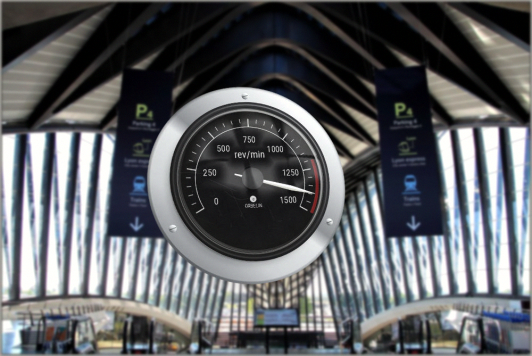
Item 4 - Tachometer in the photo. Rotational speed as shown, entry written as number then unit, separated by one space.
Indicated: 1400 rpm
